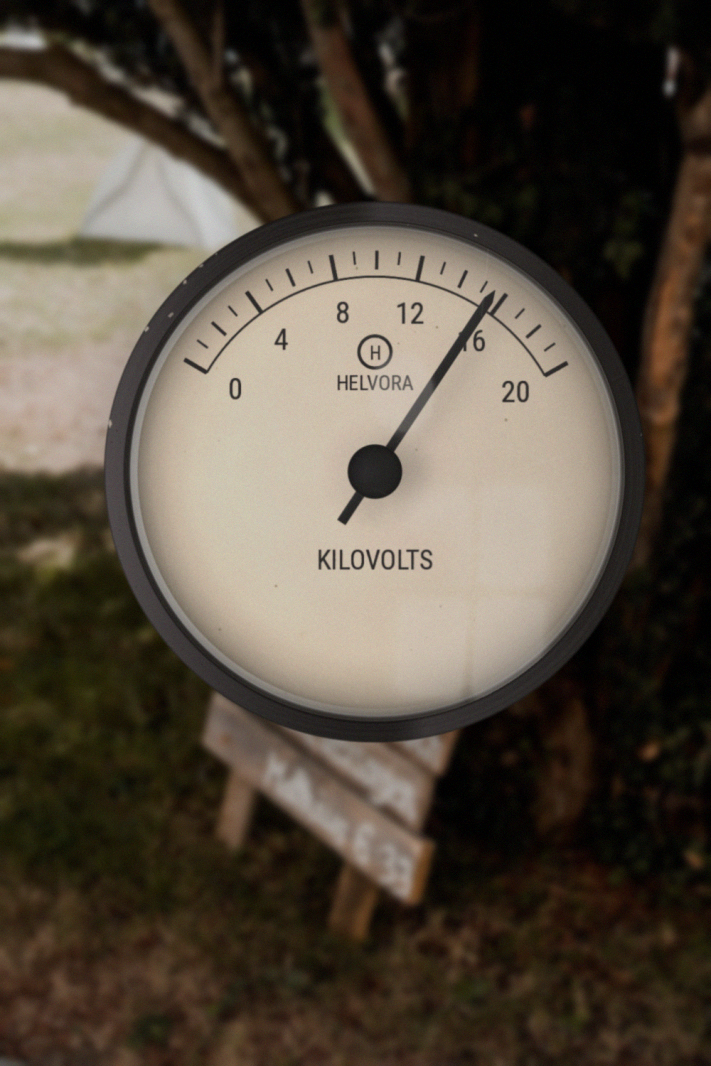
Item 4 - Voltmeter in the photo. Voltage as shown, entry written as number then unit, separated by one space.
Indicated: 15.5 kV
